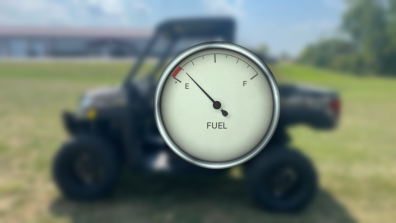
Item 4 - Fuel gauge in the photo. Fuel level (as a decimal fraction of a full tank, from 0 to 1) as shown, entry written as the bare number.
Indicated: 0.125
